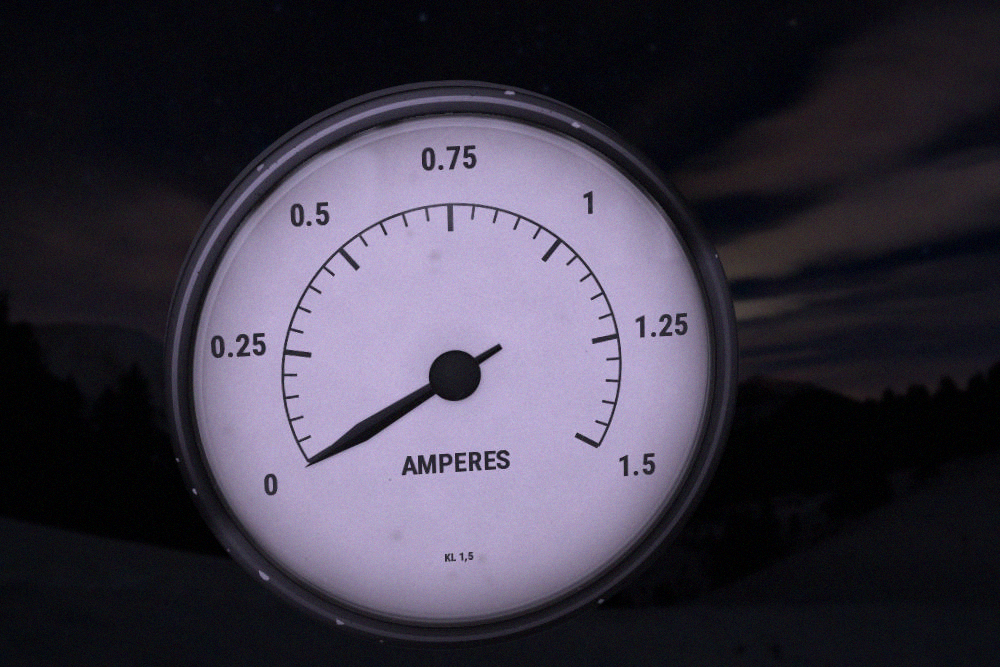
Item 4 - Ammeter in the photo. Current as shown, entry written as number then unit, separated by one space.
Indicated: 0 A
